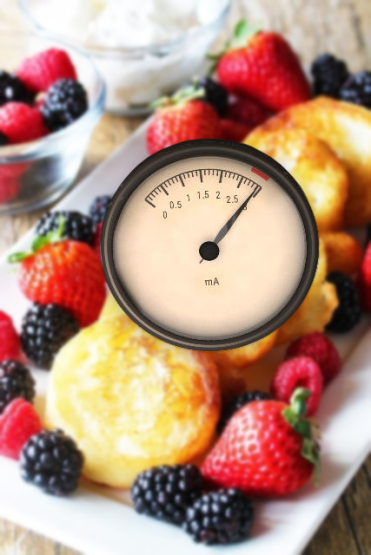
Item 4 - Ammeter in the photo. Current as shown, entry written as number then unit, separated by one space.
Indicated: 2.9 mA
